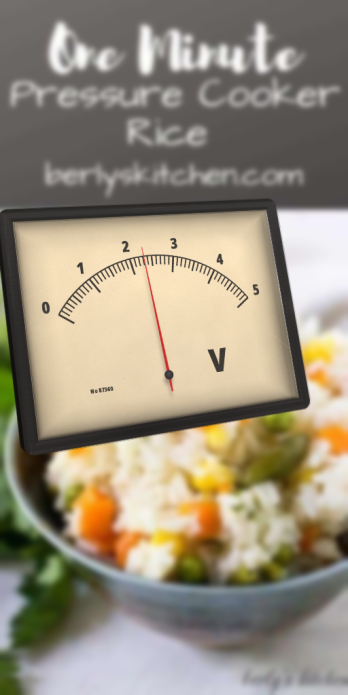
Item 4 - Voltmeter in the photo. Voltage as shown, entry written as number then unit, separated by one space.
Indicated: 2.3 V
